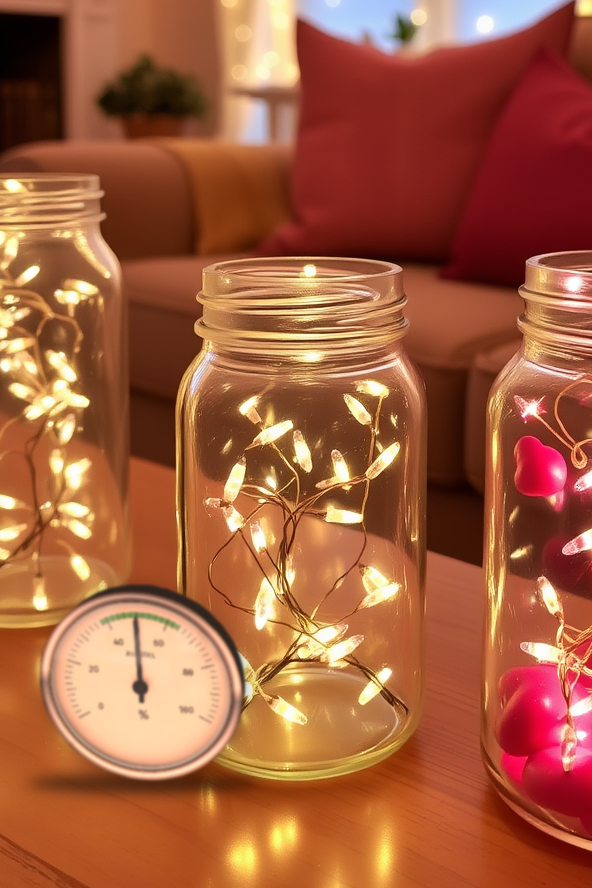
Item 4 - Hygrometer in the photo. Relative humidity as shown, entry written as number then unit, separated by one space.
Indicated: 50 %
